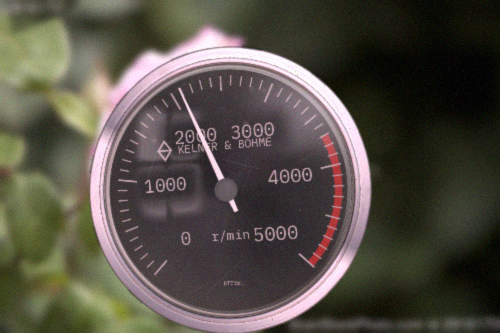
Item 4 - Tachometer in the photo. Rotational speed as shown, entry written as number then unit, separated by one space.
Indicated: 2100 rpm
